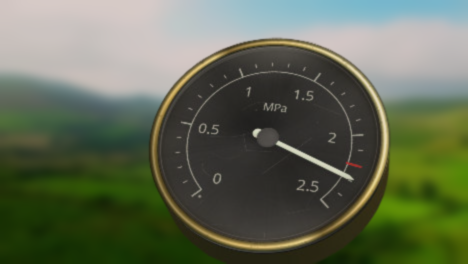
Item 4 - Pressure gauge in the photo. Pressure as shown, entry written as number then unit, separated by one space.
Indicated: 2.3 MPa
